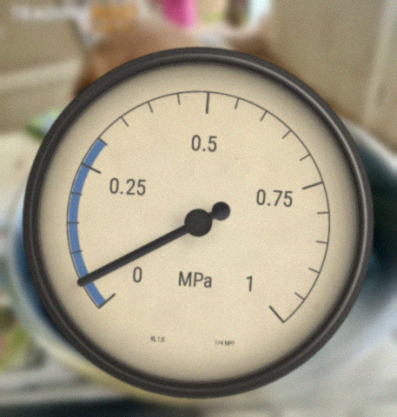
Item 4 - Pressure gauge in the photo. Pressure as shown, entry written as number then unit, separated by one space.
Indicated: 0.05 MPa
